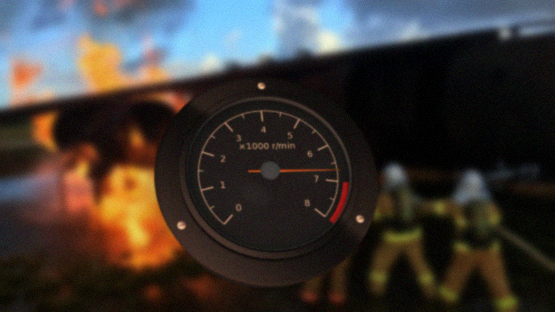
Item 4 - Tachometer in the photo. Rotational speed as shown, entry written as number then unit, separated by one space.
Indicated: 6750 rpm
